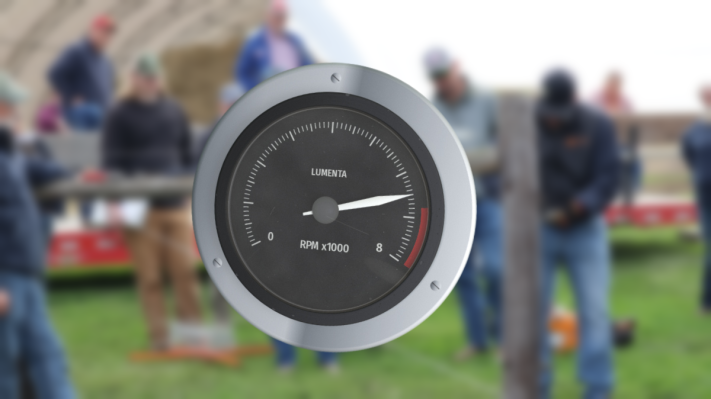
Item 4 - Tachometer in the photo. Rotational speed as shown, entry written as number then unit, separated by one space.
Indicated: 6500 rpm
